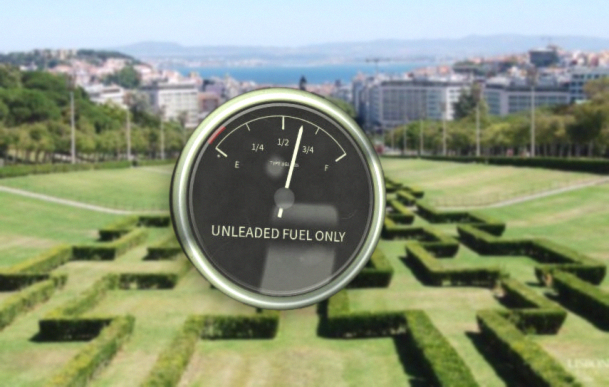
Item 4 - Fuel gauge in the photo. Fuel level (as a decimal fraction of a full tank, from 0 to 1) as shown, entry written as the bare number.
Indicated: 0.625
